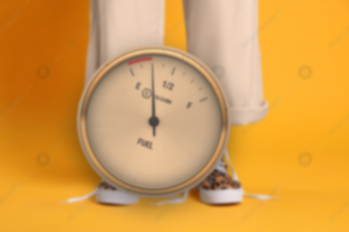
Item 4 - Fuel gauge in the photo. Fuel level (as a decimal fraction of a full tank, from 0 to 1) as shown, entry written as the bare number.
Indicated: 0.25
